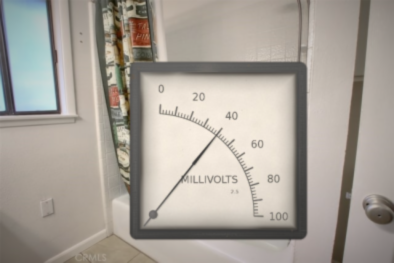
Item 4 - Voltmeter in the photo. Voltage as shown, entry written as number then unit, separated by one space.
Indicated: 40 mV
